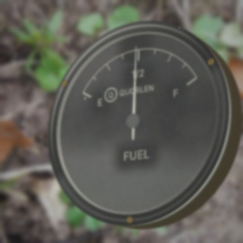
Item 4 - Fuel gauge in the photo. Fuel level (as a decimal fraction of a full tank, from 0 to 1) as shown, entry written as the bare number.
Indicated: 0.5
